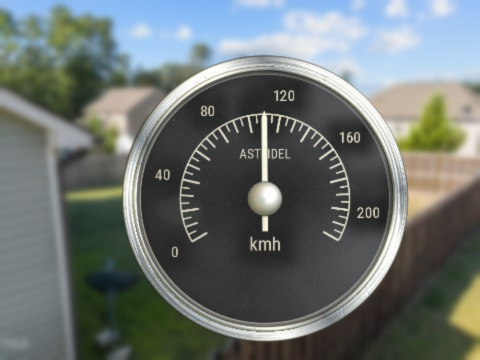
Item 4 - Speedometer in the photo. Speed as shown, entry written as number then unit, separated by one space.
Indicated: 110 km/h
